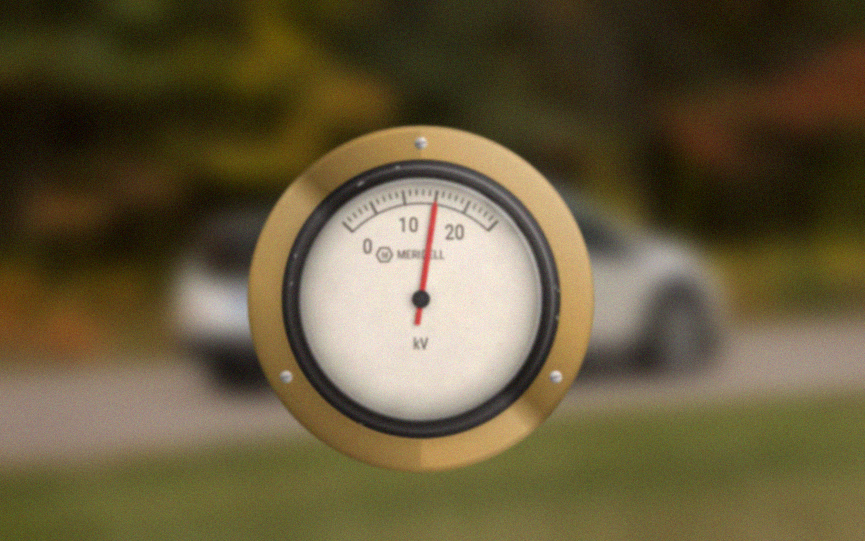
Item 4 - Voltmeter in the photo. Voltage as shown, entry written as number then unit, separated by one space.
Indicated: 15 kV
